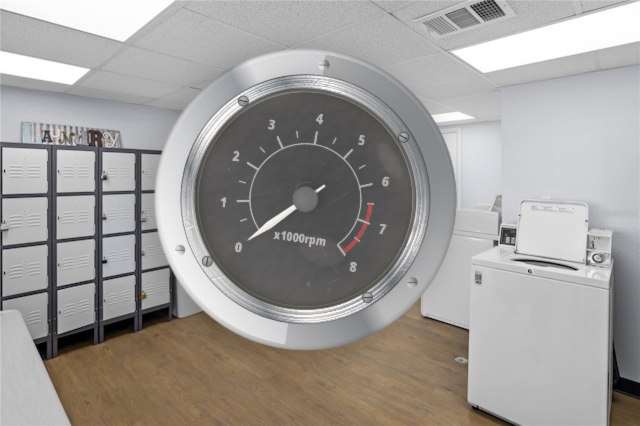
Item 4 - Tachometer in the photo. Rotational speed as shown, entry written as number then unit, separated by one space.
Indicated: 0 rpm
